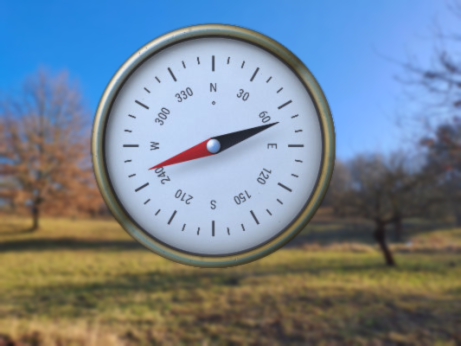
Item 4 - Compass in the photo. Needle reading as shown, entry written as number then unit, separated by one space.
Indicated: 250 °
